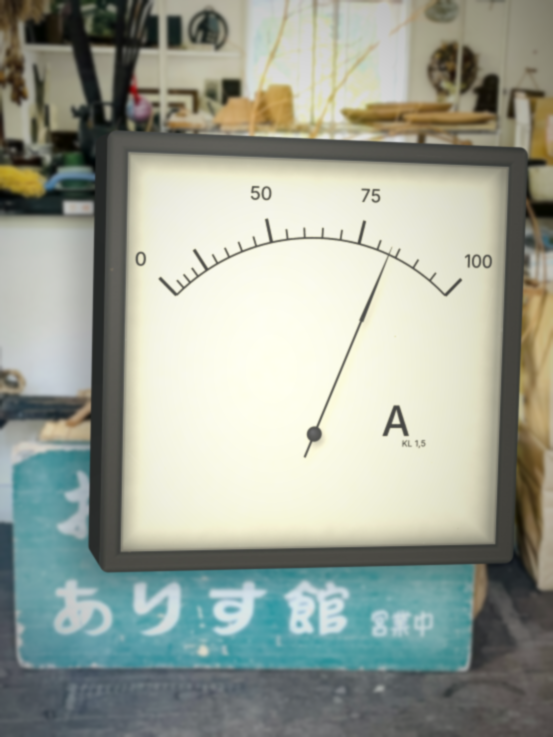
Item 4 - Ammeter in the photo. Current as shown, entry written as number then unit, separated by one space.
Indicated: 82.5 A
